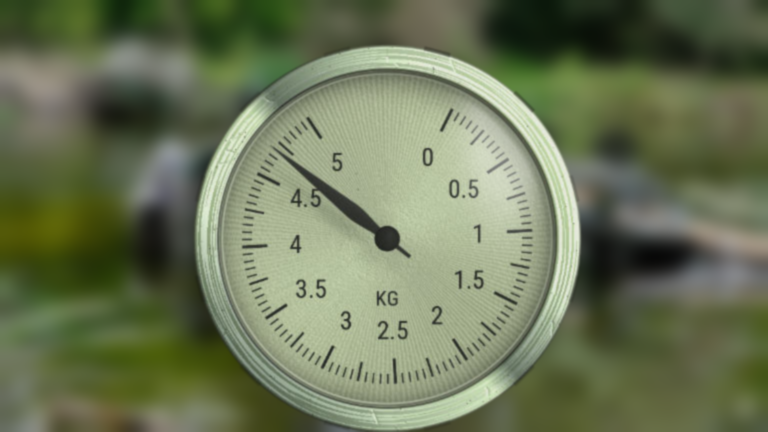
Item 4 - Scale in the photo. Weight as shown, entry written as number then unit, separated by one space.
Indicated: 4.7 kg
